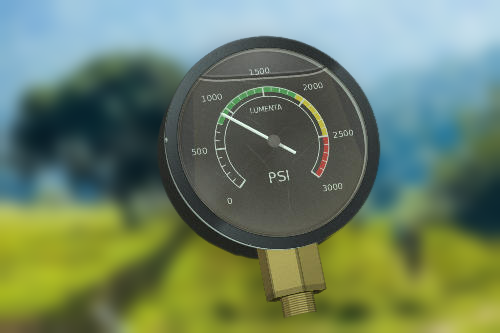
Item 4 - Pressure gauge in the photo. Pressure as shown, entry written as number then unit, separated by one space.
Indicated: 900 psi
